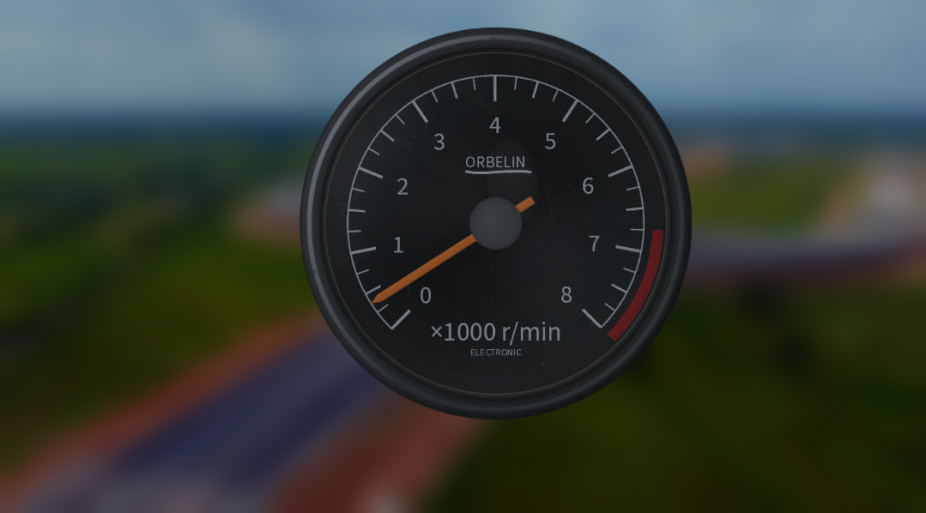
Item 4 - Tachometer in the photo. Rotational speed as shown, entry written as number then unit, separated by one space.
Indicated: 375 rpm
